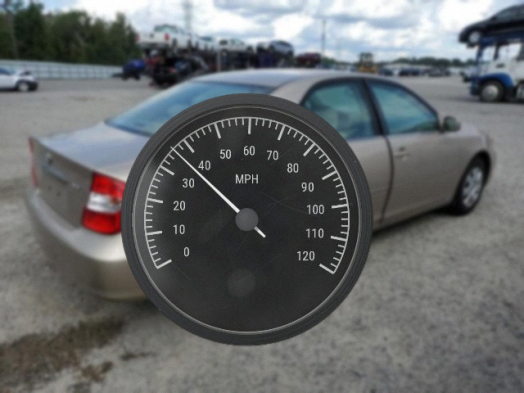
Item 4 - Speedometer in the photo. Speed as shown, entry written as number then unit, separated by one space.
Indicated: 36 mph
